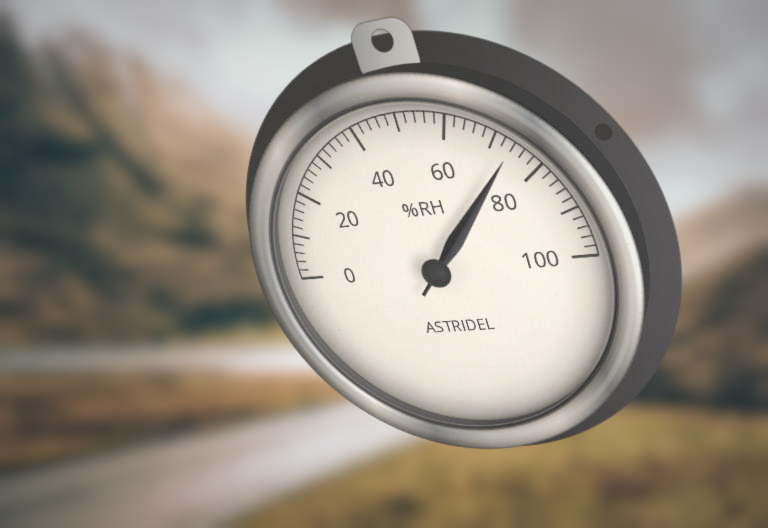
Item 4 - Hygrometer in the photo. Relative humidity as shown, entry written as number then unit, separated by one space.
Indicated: 74 %
